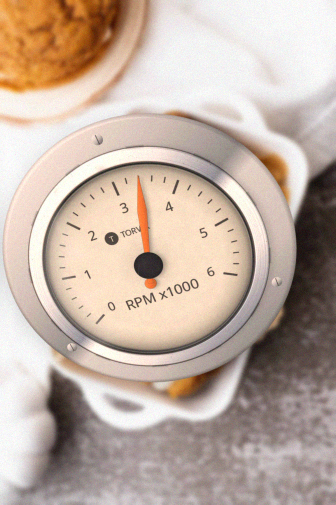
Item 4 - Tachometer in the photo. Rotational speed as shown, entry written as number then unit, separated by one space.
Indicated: 3400 rpm
